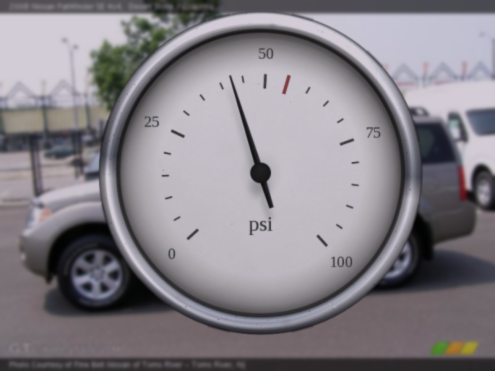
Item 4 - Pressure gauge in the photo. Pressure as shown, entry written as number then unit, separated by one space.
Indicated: 42.5 psi
